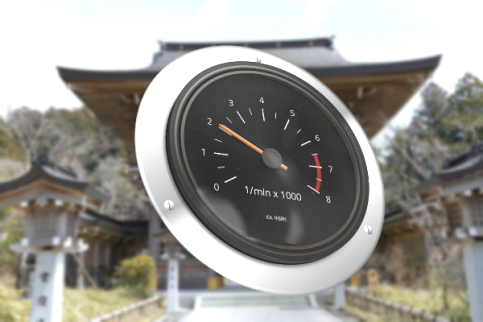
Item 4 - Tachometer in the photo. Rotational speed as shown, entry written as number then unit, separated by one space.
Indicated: 2000 rpm
